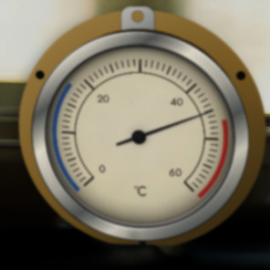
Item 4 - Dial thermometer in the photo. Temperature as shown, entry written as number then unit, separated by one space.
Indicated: 45 °C
